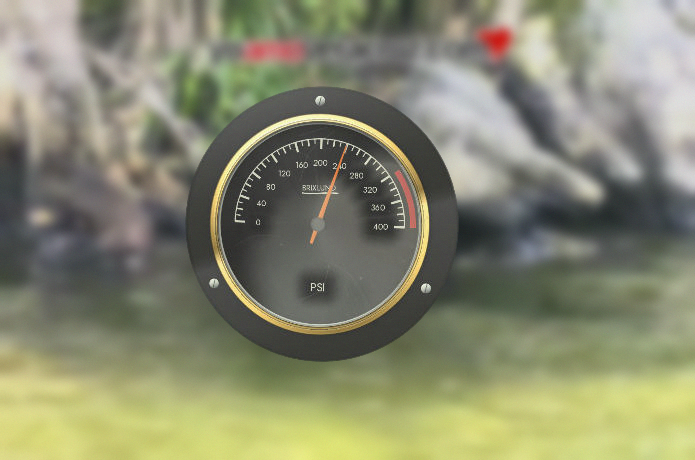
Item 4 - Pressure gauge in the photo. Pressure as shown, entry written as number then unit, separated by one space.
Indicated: 240 psi
